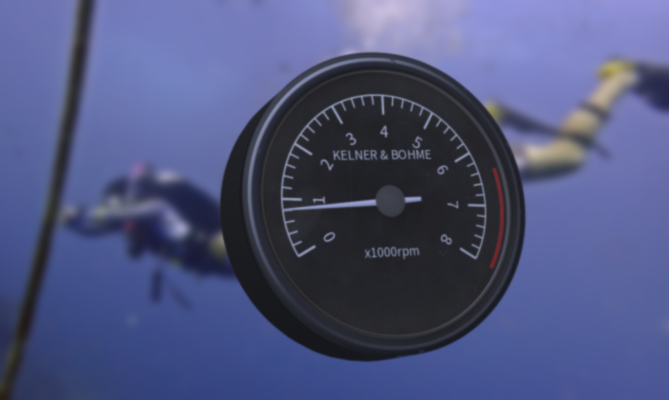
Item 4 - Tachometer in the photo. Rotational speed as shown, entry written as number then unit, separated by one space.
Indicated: 800 rpm
